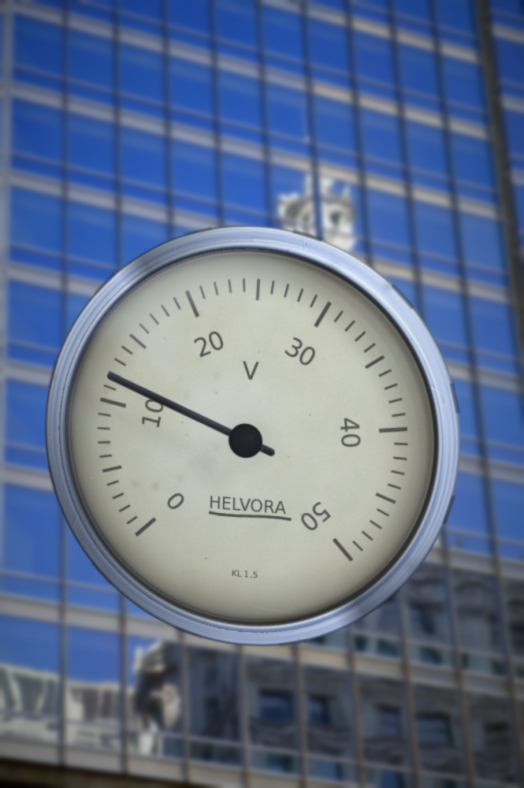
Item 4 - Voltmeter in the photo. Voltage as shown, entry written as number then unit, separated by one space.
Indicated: 12 V
